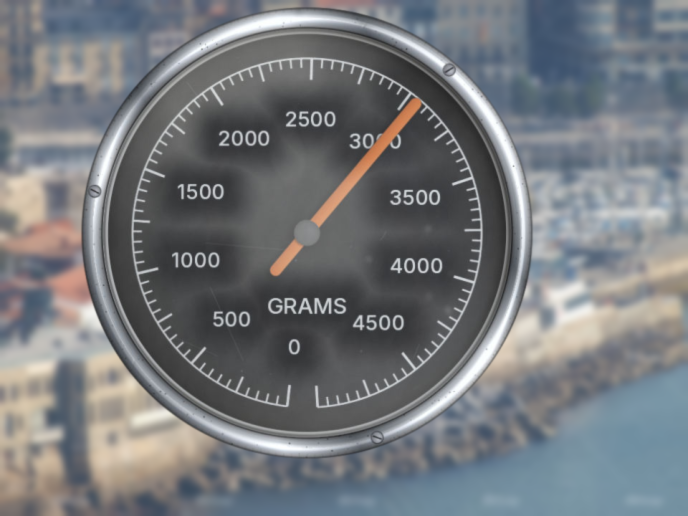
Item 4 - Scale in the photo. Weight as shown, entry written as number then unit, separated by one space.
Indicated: 3050 g
